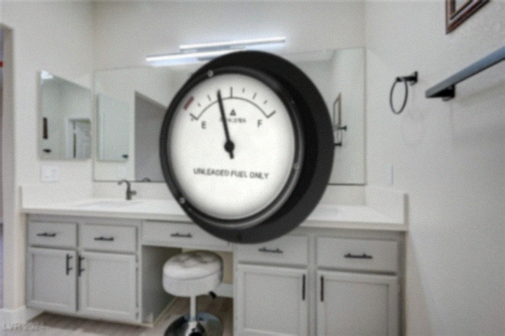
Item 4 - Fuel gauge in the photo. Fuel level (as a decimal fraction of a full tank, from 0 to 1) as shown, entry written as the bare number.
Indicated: 0.375
